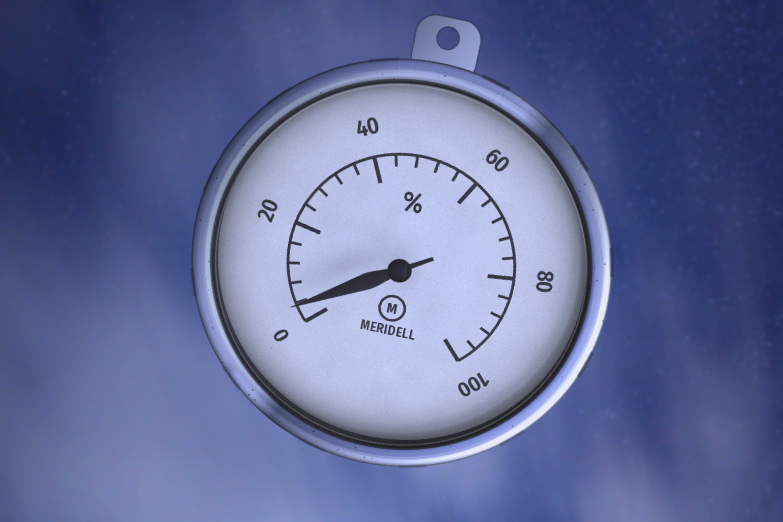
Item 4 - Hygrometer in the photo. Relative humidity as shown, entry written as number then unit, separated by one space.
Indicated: 4 %
